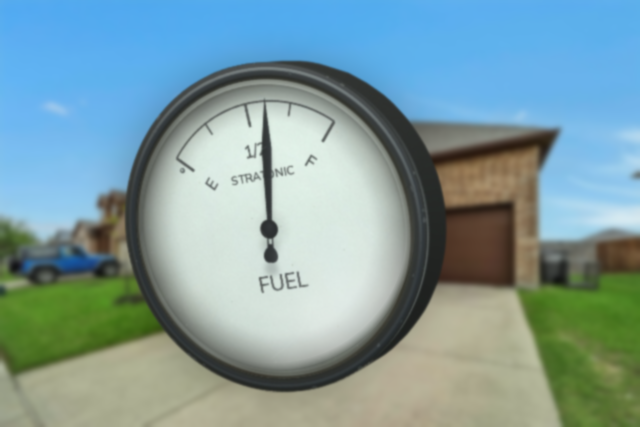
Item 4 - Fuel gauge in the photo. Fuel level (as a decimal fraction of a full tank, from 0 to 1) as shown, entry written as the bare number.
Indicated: 0.625
